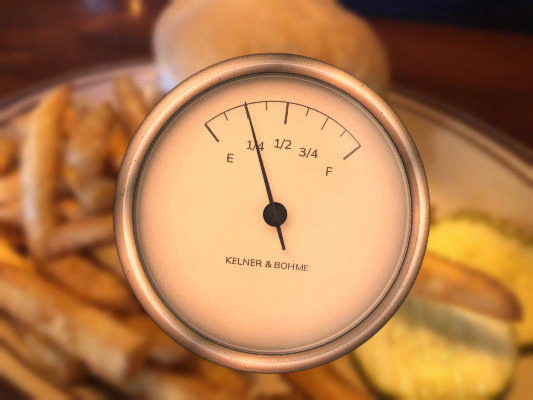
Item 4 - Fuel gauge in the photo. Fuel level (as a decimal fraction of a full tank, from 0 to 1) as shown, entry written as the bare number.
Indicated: 0.25
